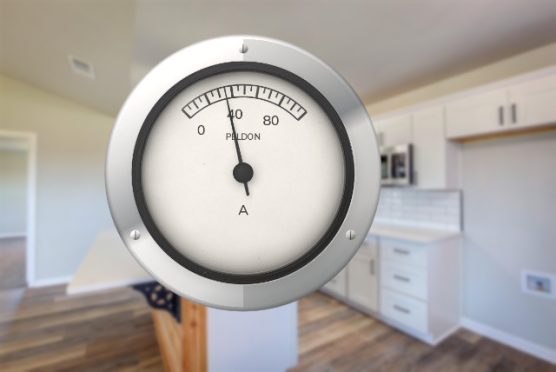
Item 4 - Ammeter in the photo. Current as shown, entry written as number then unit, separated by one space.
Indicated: 35 A
